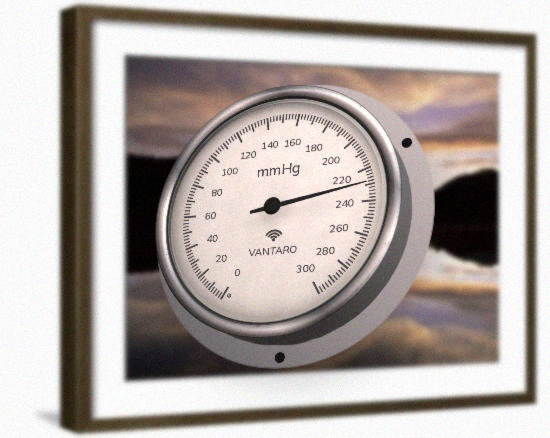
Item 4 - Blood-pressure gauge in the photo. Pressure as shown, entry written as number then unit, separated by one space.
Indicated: 230 mmHg
